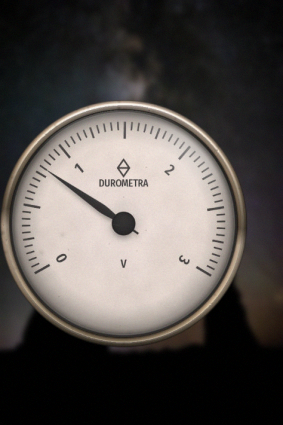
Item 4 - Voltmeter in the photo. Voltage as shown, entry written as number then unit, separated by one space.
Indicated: 0.8 V
